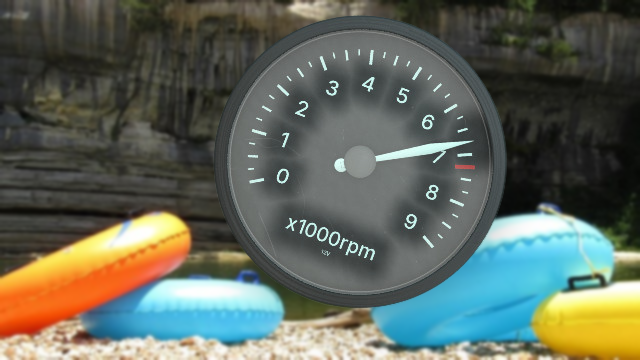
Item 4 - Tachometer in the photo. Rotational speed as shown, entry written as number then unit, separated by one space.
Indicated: 6750 rpm
